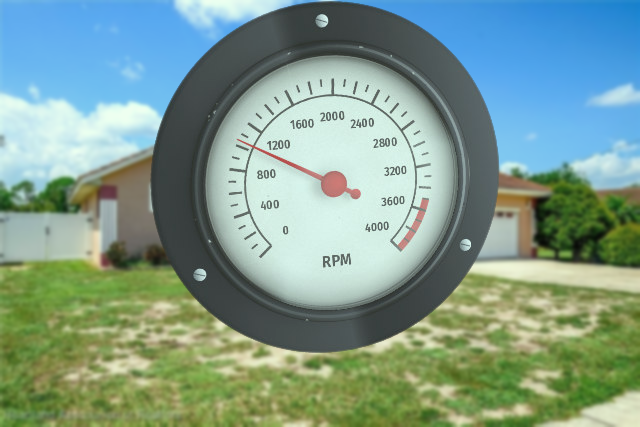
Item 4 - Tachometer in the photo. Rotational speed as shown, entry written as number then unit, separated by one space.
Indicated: 1050 rpm
